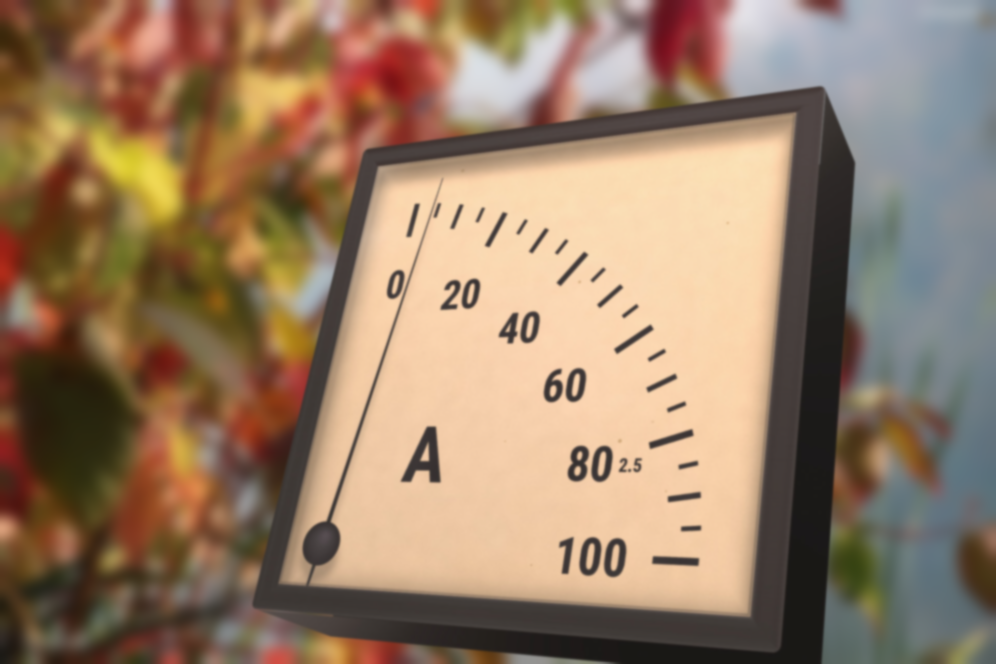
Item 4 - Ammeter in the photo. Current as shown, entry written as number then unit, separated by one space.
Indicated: 5 A
